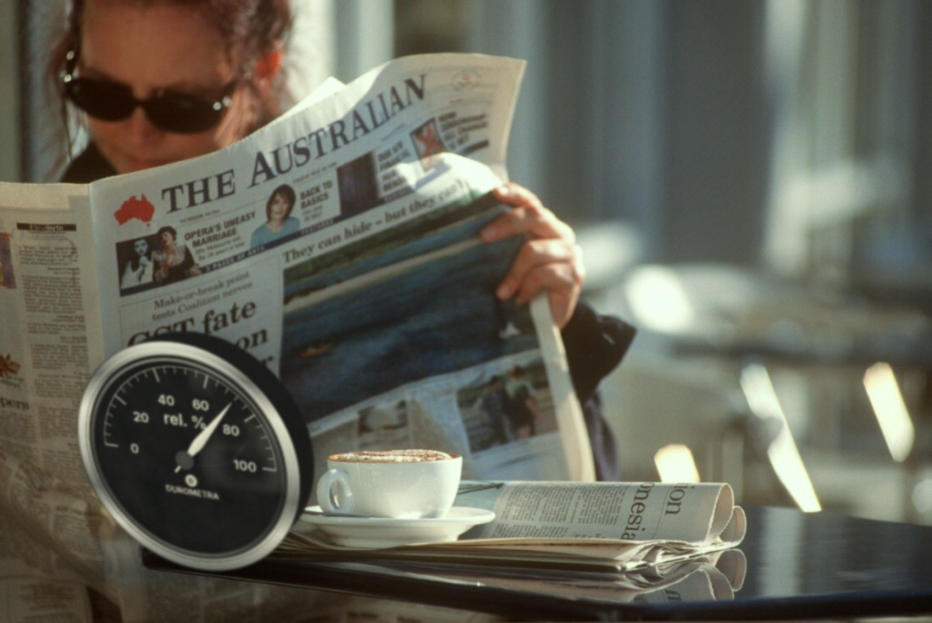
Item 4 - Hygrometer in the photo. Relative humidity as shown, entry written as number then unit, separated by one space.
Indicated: 72 %
